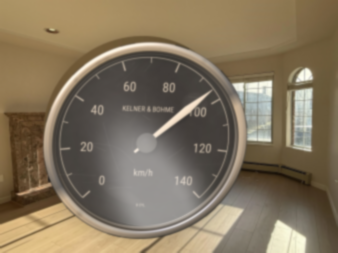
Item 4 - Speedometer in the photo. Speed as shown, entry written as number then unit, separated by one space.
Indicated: 95 km/h
